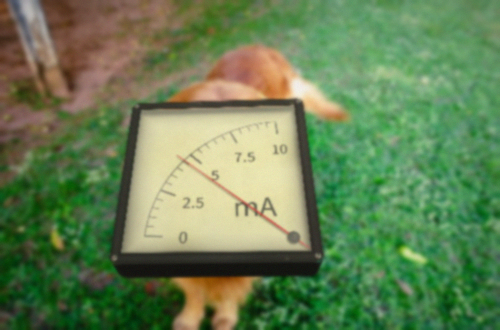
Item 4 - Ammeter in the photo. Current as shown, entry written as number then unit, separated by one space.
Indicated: 4.5 mA
